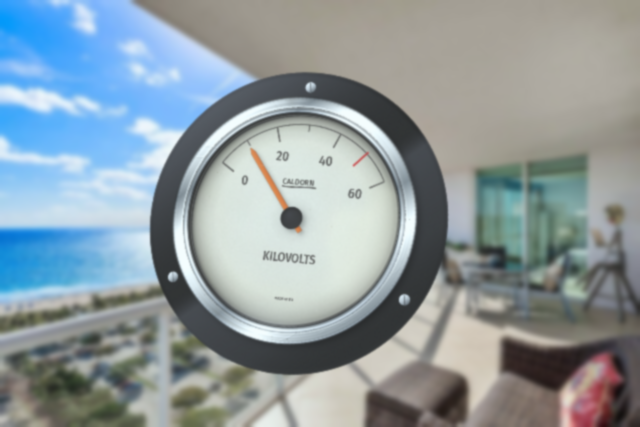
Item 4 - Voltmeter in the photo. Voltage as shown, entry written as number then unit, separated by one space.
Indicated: 10 kV
